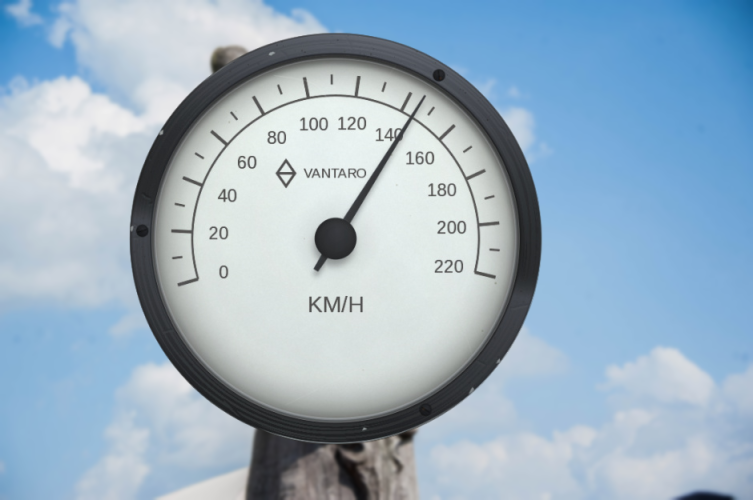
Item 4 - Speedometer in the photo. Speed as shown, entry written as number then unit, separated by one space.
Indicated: 145 km/h
